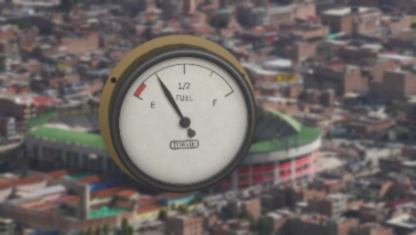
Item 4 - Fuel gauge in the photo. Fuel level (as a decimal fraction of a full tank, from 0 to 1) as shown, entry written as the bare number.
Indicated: 0.25
